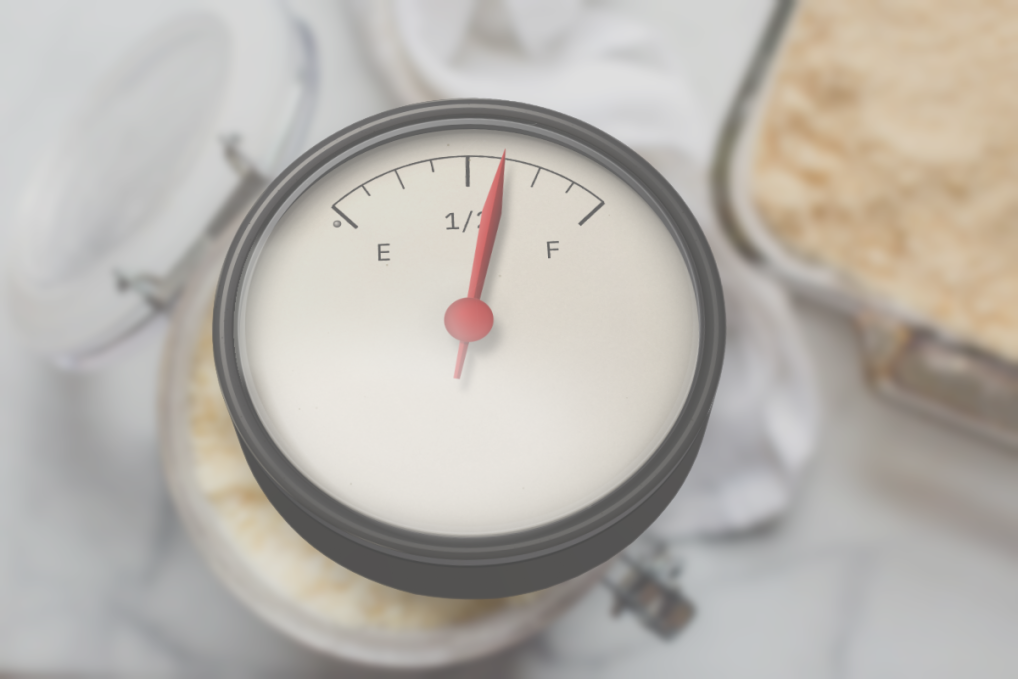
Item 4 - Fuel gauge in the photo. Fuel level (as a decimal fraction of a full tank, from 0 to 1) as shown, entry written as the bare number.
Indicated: 0.625
